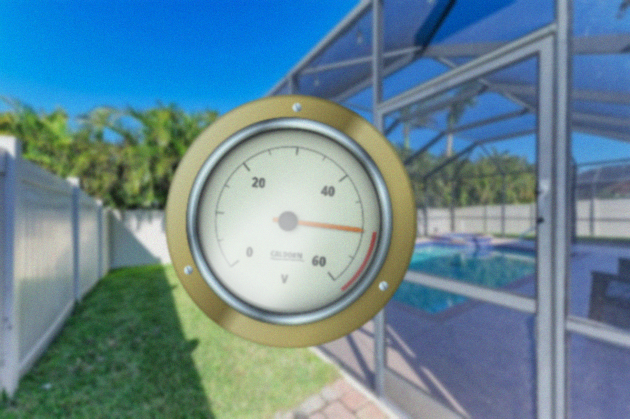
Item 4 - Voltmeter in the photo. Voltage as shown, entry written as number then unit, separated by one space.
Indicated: 50 V
